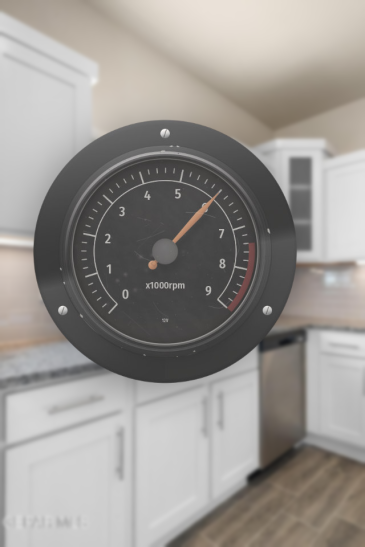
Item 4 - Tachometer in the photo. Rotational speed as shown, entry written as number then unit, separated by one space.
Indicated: 6000 rpm
